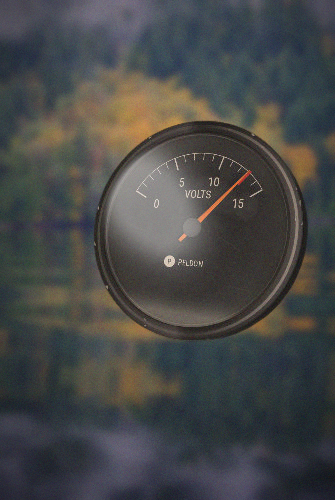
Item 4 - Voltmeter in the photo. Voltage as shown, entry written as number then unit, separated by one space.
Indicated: 13 V
